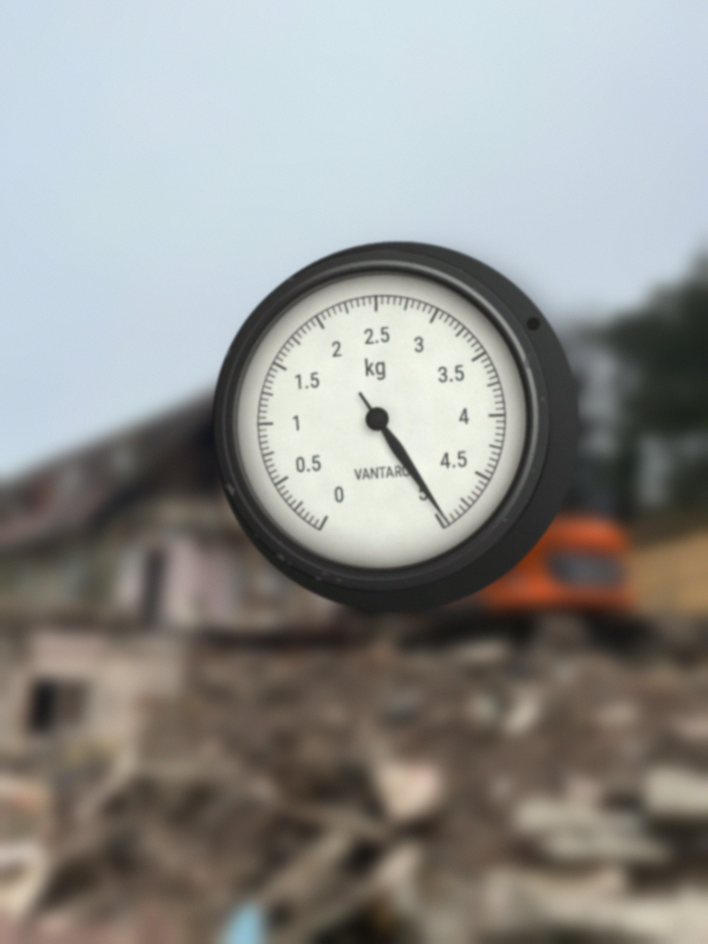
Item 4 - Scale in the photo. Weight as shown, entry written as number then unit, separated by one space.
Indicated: 4.95 kg
